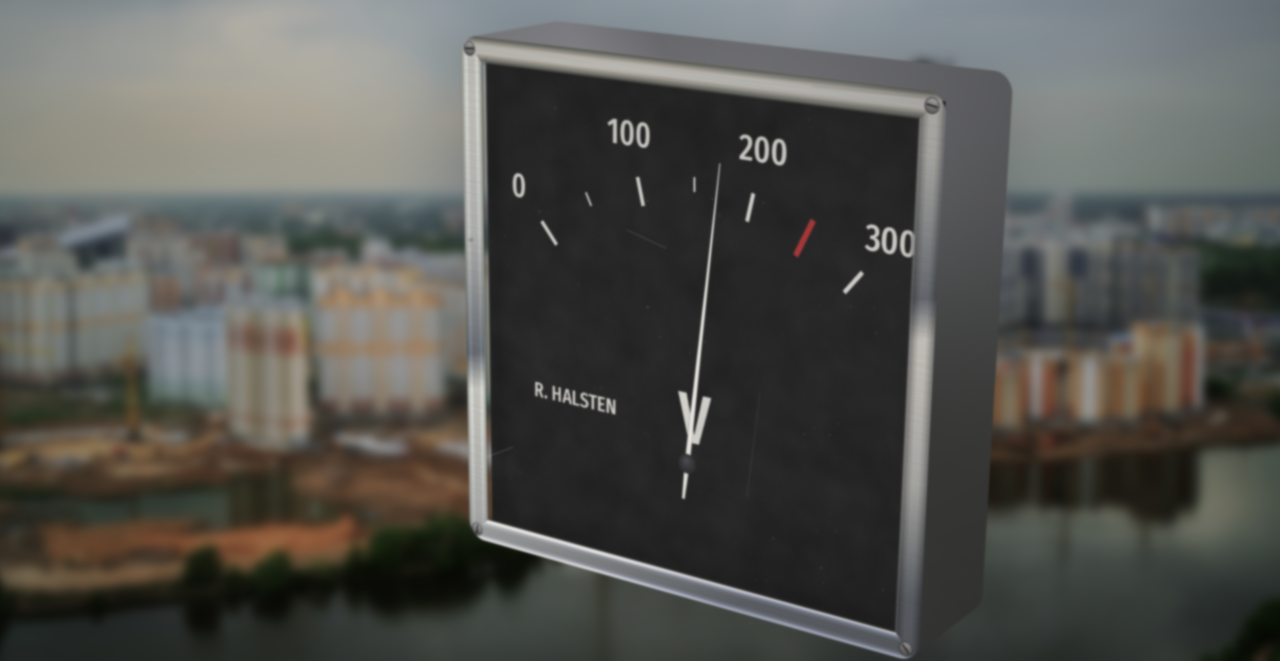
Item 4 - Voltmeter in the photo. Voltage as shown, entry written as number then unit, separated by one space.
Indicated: 175 V
